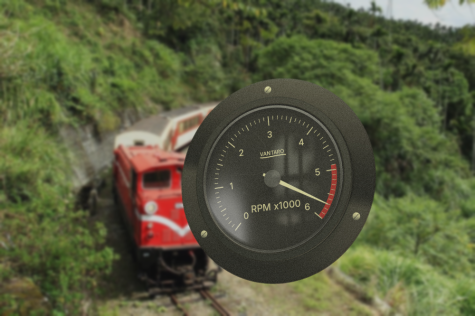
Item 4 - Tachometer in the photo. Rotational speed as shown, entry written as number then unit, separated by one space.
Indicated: 5700 rpm
